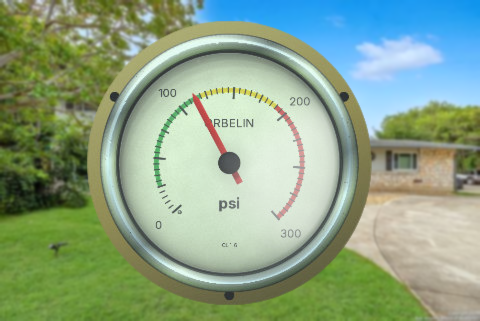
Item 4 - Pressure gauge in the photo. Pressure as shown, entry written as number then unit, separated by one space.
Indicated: 115 psi
